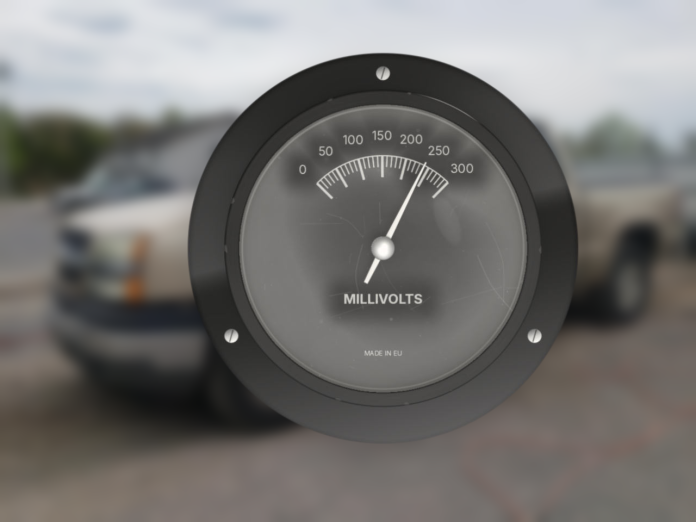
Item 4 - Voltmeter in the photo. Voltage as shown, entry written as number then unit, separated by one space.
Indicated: 240 mV
